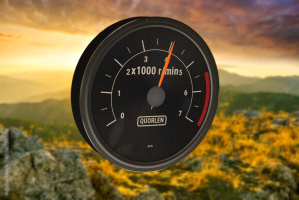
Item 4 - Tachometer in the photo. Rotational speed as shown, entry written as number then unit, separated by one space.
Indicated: 4000 rpm
